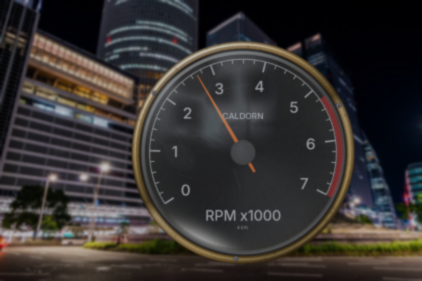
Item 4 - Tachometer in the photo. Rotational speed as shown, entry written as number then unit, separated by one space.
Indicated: 2700 rpm
